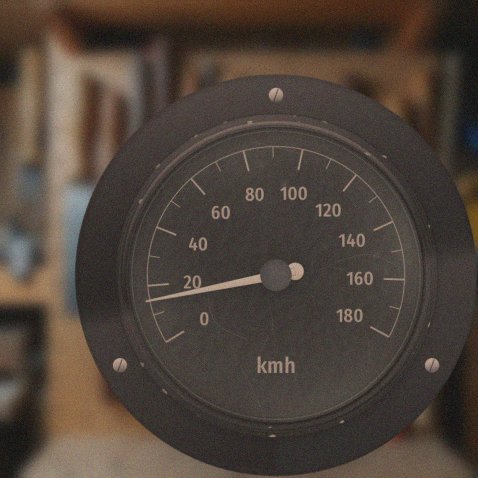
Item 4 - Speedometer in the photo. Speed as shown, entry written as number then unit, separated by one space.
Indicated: 15 km/h
